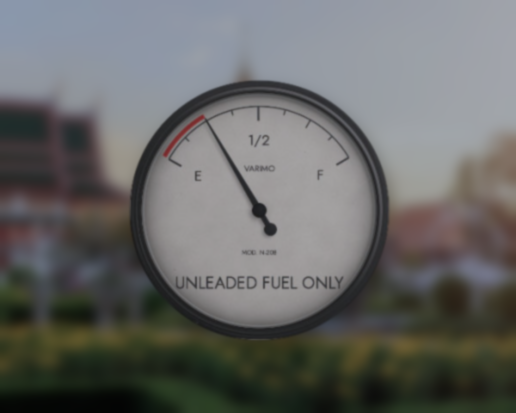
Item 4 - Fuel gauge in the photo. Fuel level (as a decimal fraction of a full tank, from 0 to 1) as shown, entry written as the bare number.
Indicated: 0.25
